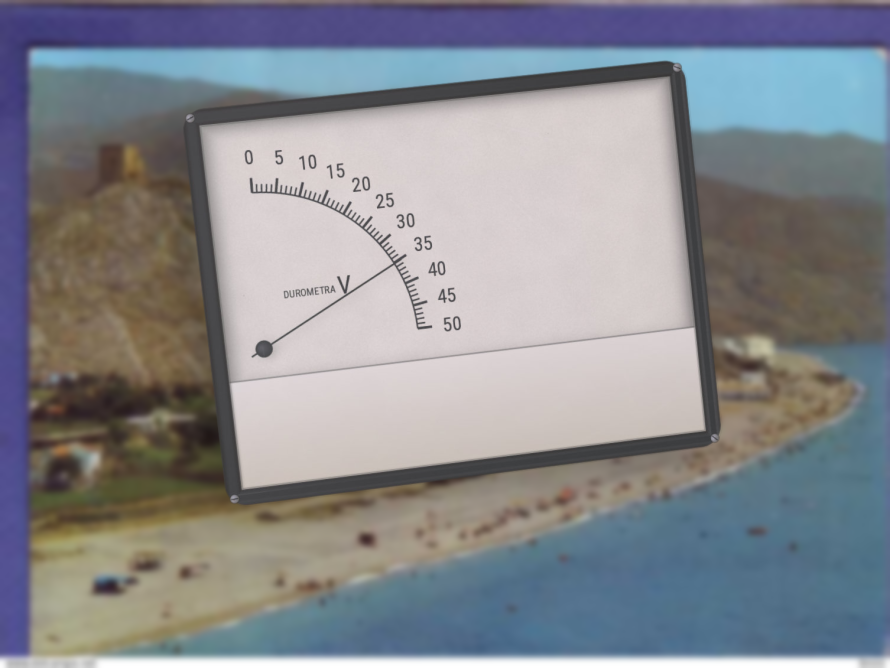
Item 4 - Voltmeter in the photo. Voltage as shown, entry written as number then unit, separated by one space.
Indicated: 35 V
